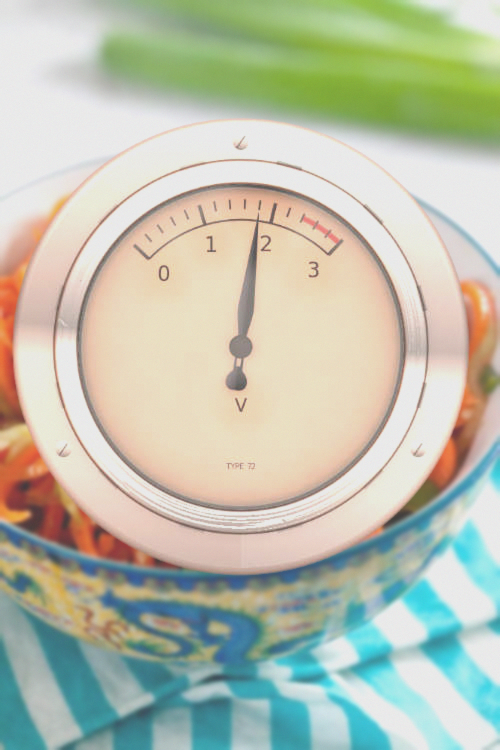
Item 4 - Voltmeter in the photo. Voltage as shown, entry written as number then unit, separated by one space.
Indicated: 1.8 V
